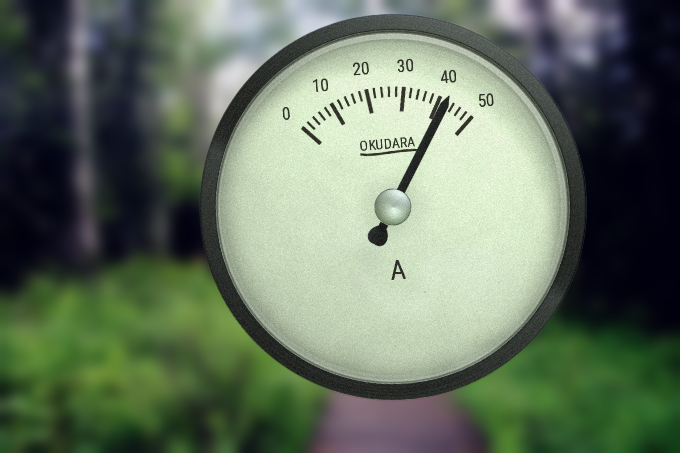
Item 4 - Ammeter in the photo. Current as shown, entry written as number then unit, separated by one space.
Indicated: 42 A
